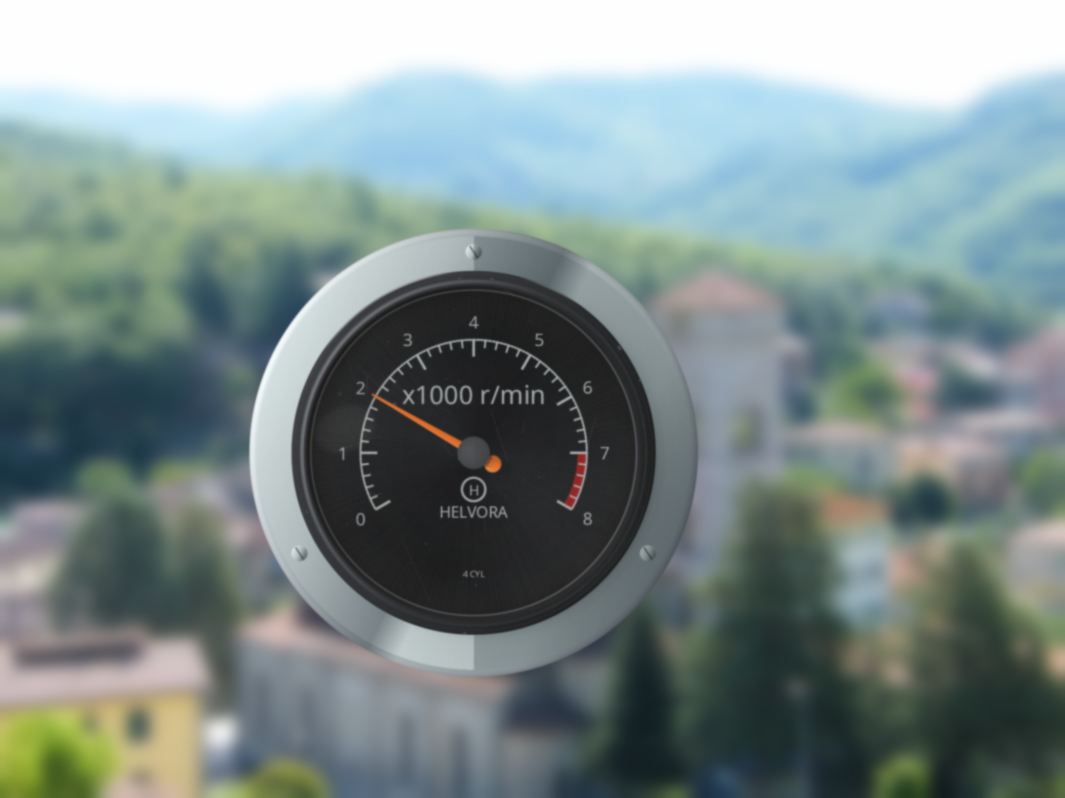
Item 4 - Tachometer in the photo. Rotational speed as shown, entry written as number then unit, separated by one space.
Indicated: 2000 rpm
